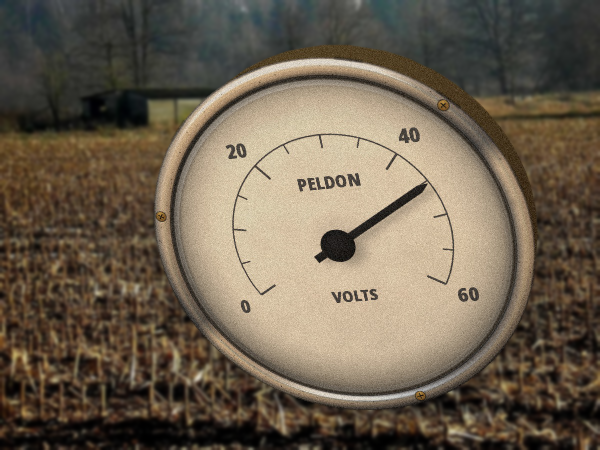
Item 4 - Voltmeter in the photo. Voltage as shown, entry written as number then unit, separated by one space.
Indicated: 45 V
